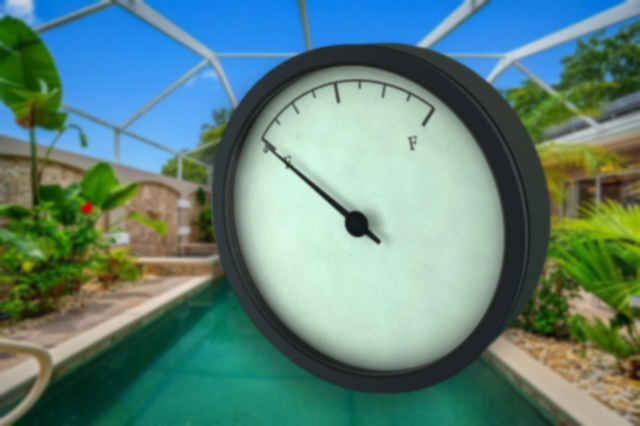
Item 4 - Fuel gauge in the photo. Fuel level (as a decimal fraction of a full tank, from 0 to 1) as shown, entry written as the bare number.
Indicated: 0
